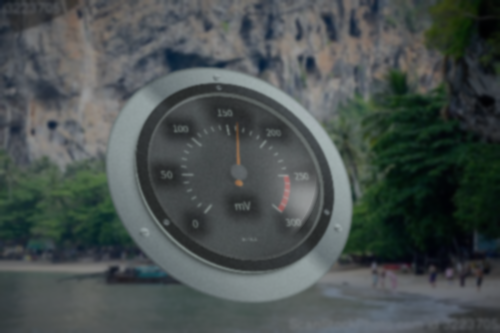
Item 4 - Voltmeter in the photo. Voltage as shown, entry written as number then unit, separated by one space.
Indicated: 160 mV
